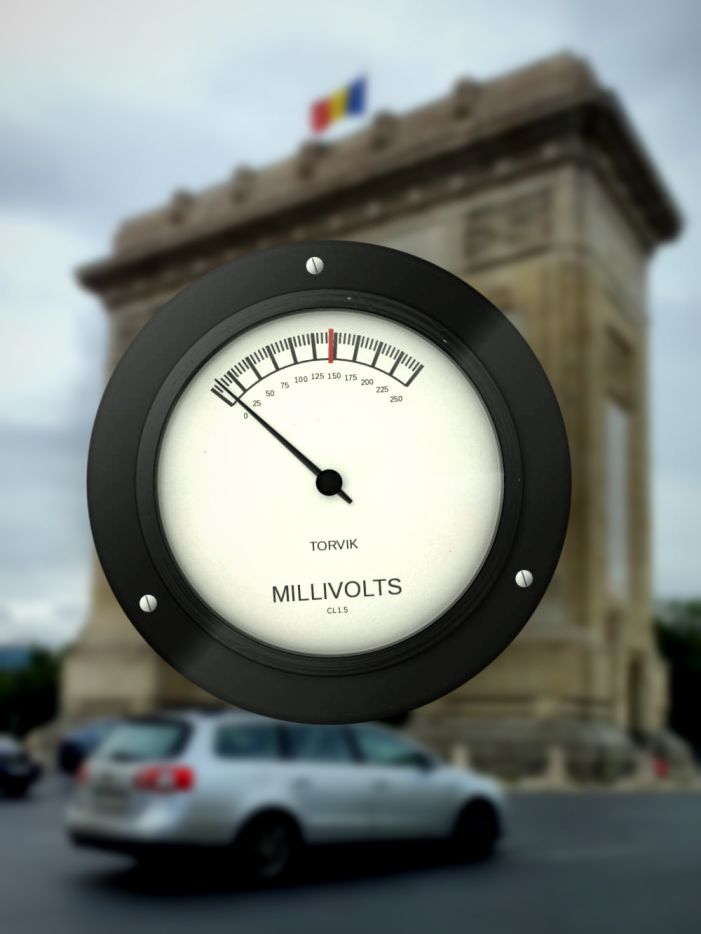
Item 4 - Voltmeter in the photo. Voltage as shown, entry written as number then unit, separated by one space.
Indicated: 10 mV
